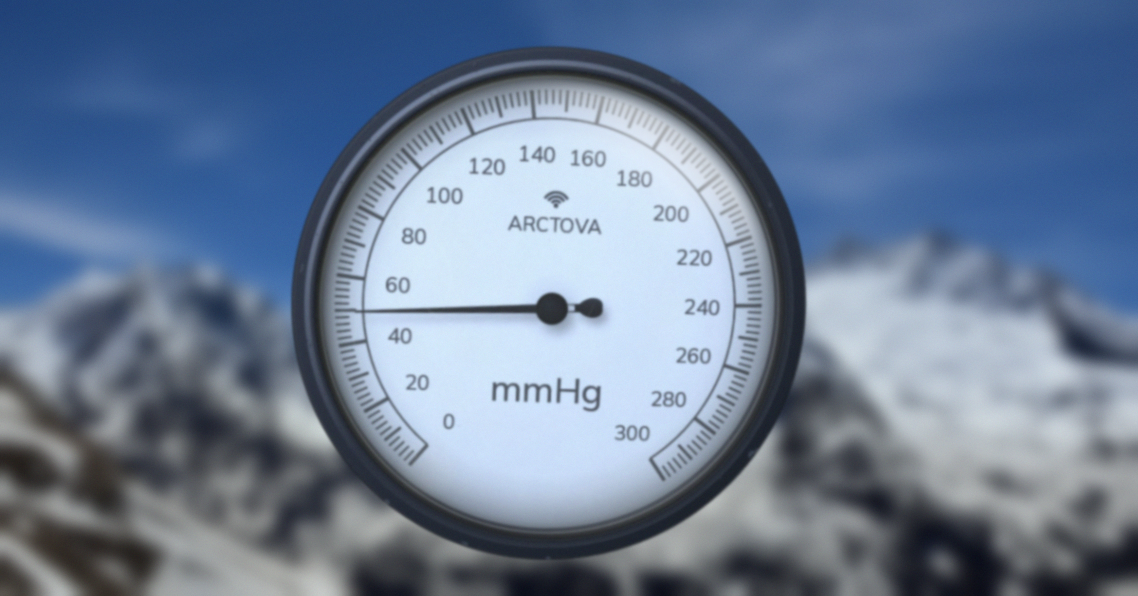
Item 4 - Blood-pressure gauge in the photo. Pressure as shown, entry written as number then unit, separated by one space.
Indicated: 50 mmHg
